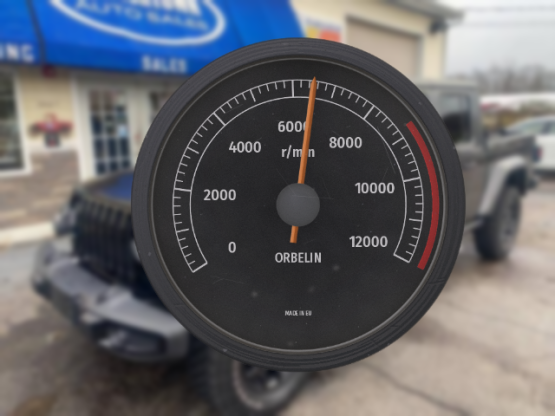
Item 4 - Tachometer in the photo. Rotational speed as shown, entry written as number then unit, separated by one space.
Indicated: 6500 rpm
